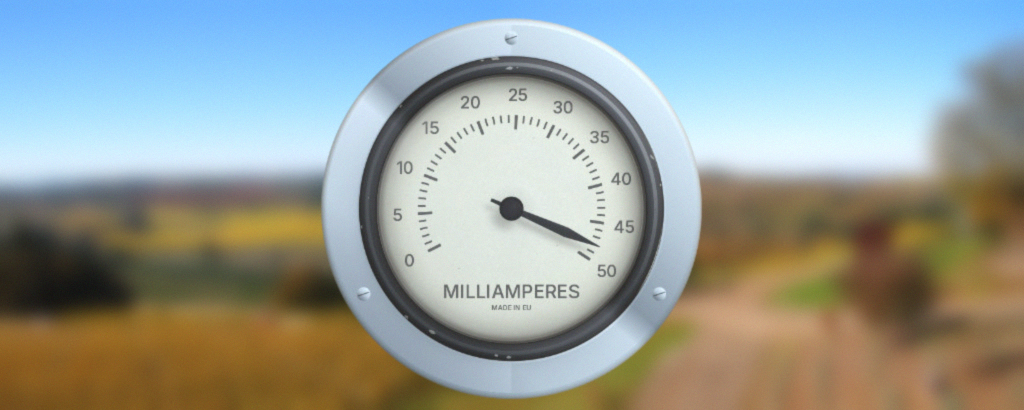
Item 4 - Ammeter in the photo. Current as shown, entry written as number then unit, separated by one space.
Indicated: 48 mA
